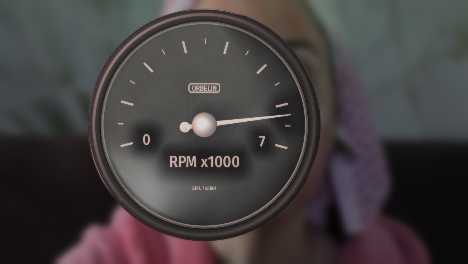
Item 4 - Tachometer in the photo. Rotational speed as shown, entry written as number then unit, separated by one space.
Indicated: 6250 rpm
